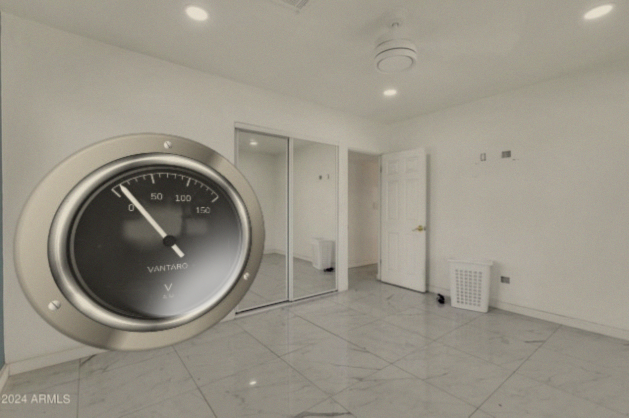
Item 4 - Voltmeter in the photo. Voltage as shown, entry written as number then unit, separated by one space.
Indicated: 10 V
